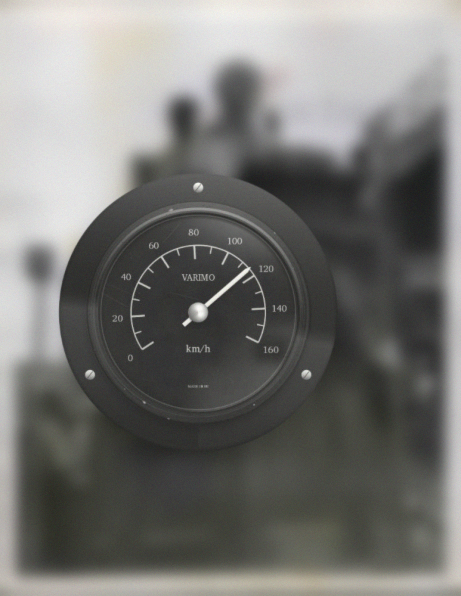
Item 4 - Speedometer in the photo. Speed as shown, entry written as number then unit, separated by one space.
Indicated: 115 km/h
